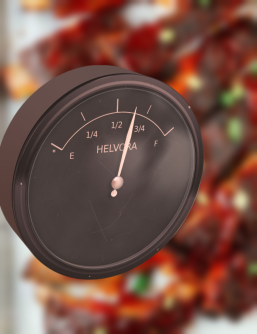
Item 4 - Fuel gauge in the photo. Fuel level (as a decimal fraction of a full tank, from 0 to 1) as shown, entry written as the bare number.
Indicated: 0.625
